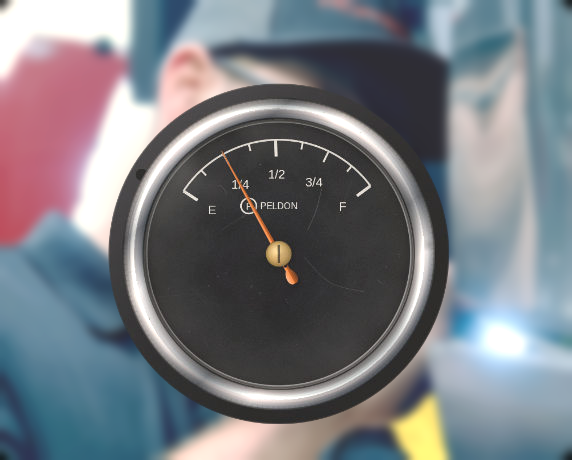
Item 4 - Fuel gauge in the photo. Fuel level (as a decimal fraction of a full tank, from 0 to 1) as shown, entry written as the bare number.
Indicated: 0.25
